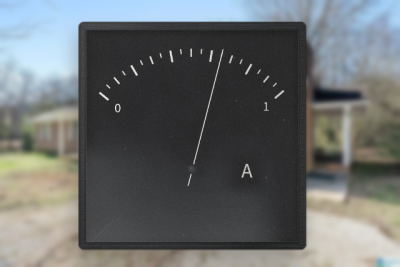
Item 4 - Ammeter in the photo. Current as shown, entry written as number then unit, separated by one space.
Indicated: 0.65 A
